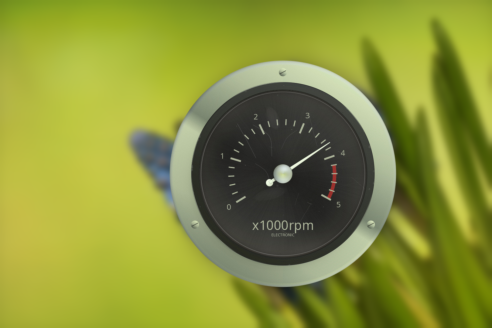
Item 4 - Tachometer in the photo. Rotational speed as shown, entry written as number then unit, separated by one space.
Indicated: 3700 rpm
